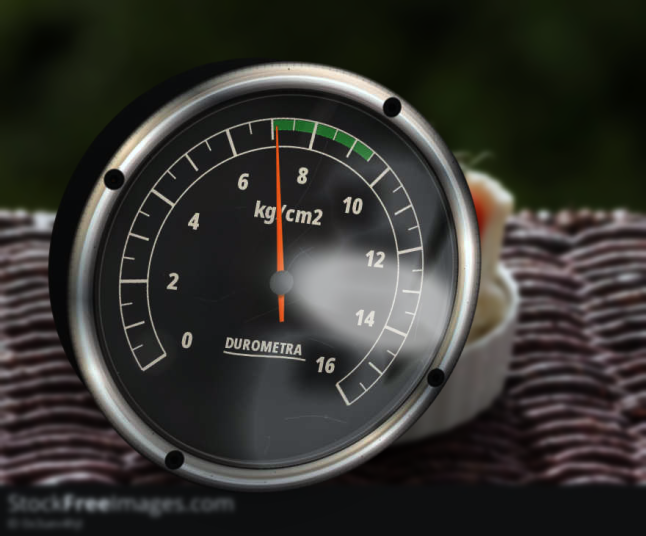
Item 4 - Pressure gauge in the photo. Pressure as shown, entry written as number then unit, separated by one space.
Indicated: 7 kg/cm²
